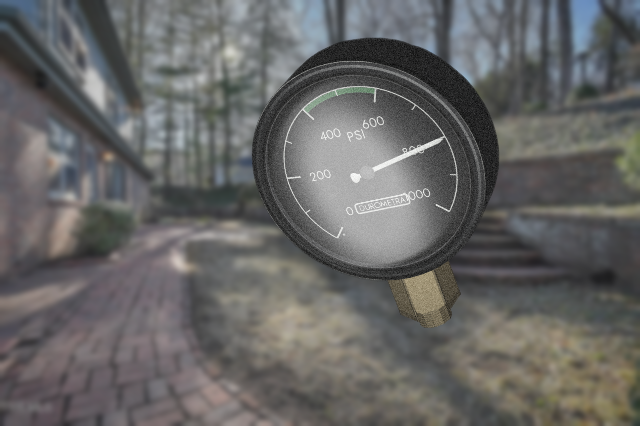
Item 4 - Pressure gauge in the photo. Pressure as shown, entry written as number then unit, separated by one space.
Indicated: 800 psi
